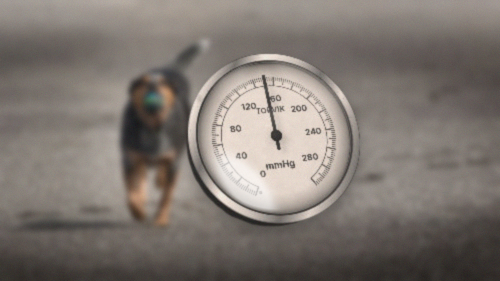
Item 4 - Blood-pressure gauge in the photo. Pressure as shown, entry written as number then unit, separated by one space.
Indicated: 150 mmHg
